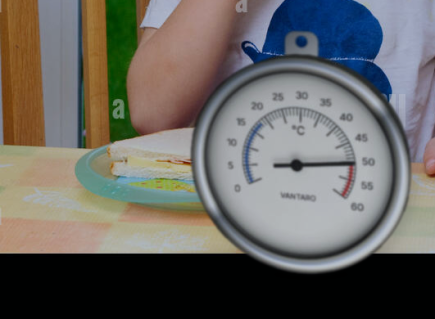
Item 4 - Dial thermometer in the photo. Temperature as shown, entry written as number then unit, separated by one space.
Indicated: 50 °C
